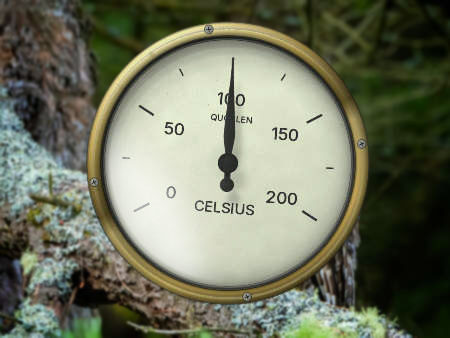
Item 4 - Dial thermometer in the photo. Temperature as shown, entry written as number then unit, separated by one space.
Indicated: 100 °C
